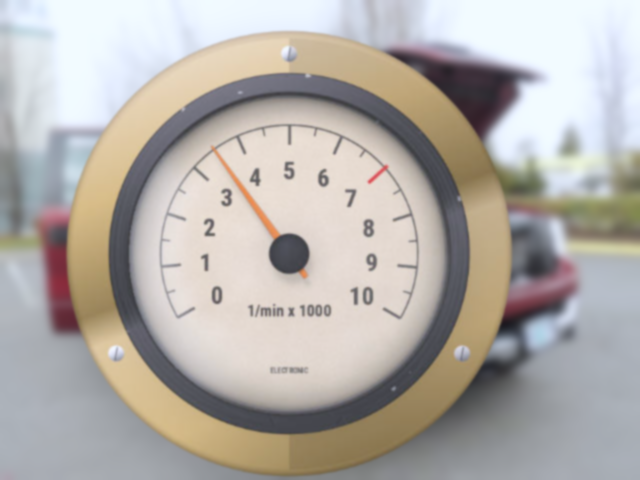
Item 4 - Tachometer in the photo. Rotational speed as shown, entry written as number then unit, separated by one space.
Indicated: 3500 rpm
